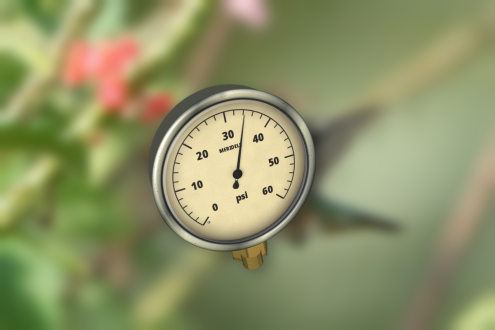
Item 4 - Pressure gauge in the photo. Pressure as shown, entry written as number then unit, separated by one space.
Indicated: 34 psi
